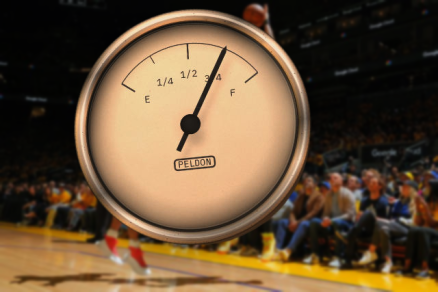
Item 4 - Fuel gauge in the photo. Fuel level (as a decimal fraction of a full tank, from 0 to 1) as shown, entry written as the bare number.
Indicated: 0.75
